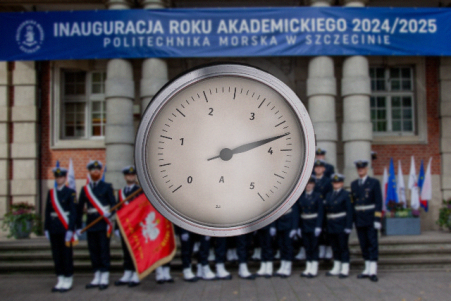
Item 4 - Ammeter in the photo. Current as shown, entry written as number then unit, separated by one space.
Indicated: 3.7 A
